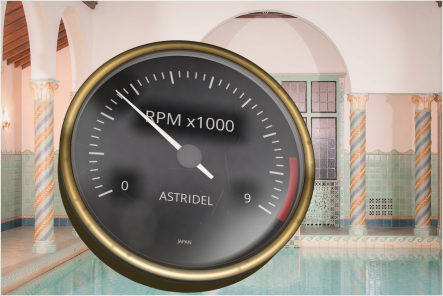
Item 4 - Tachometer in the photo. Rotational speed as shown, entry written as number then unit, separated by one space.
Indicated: 2600 rpm
